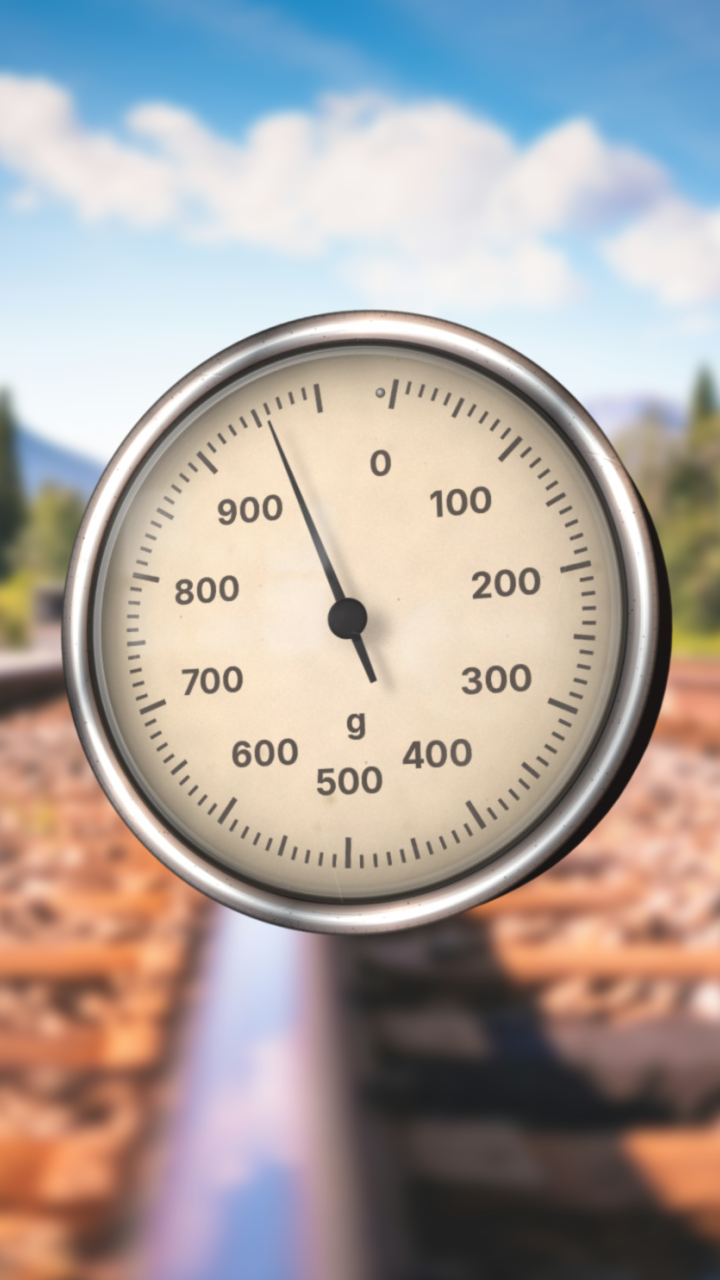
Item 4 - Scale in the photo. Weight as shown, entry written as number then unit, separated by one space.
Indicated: 960 g
